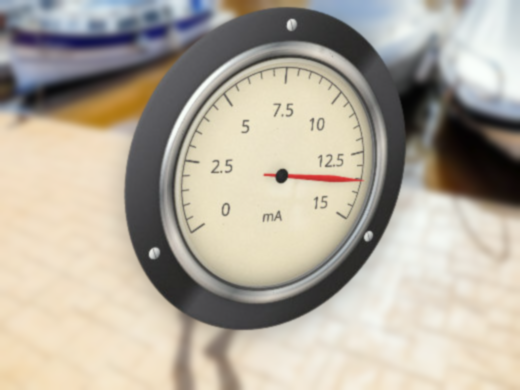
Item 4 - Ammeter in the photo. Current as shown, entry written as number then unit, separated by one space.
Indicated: 13.5 mA
